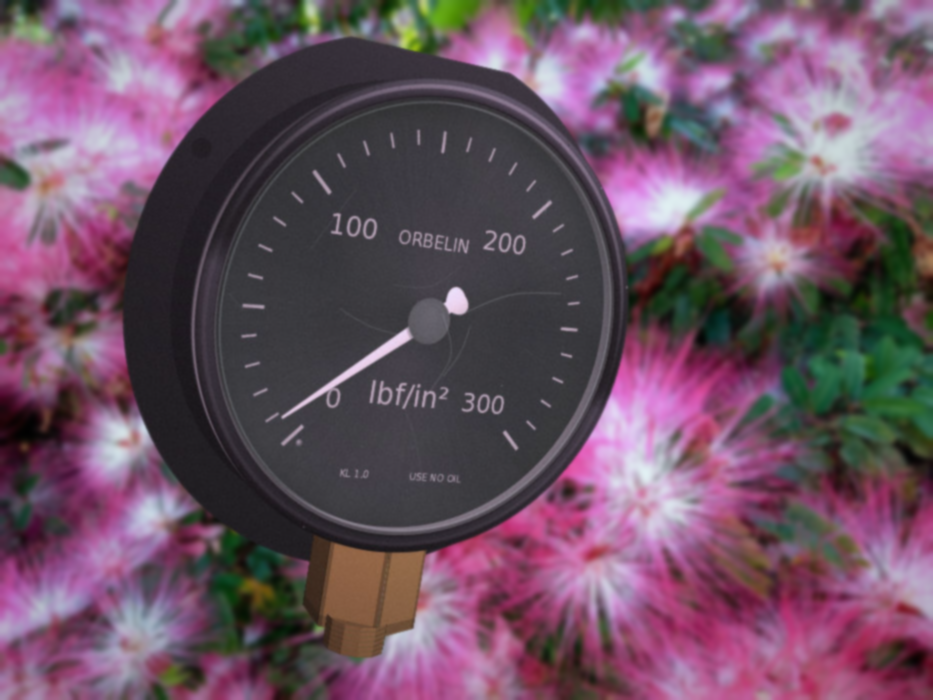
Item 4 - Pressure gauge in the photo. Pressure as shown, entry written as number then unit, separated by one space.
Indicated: 10 psi
